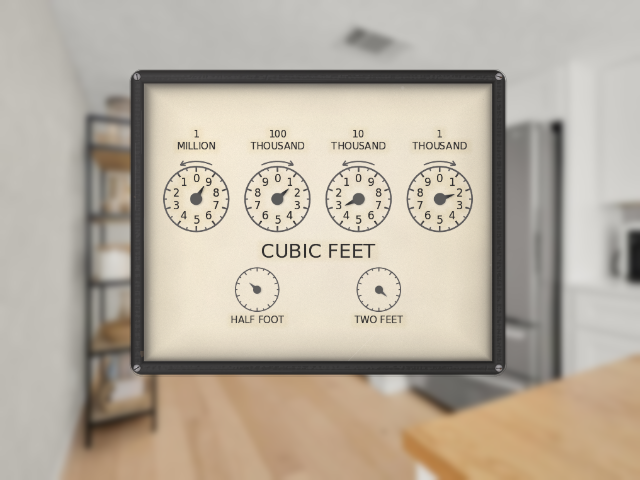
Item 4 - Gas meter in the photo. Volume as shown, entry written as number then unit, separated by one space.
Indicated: 913200 ft³
